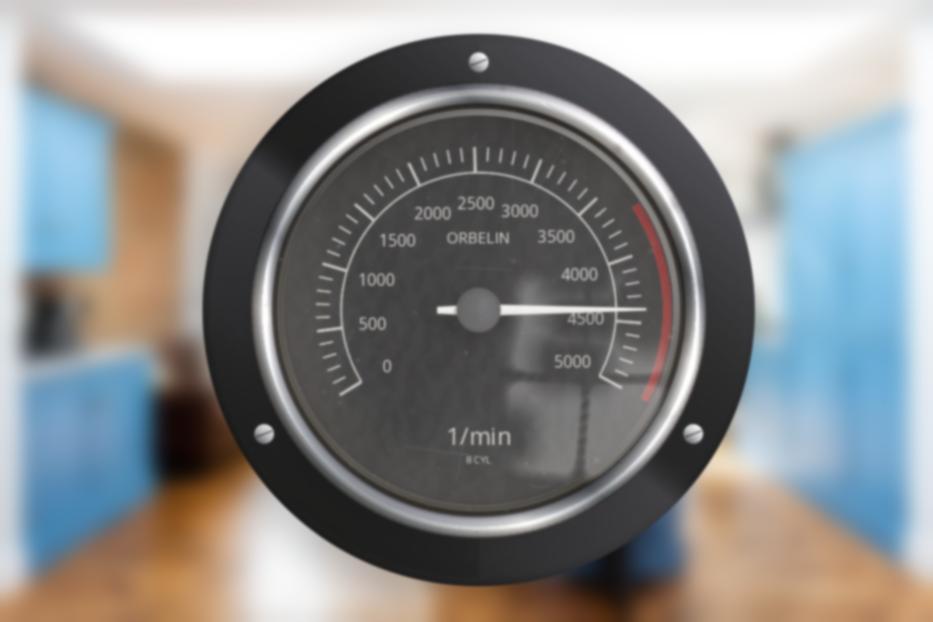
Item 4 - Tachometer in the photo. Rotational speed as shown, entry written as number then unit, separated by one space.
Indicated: 4400 rpm
